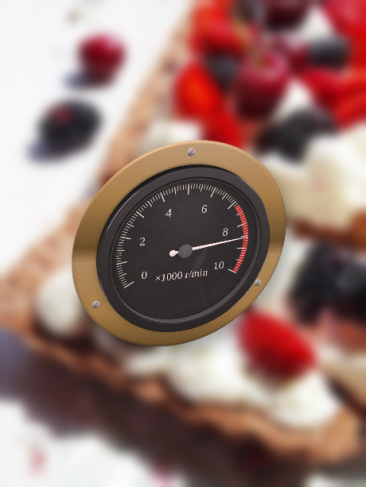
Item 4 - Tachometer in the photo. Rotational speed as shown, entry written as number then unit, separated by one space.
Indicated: 8500 rpm
